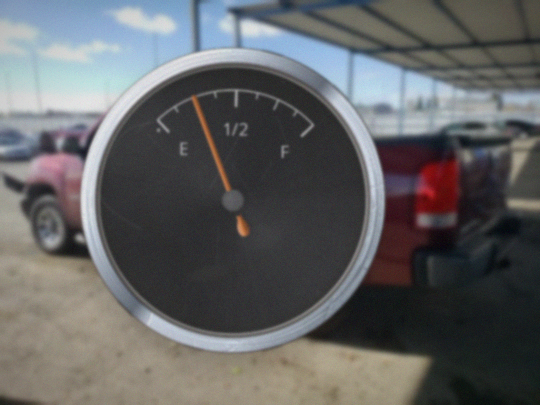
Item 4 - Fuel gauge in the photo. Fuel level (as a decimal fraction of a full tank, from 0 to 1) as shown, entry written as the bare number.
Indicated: 0.25
